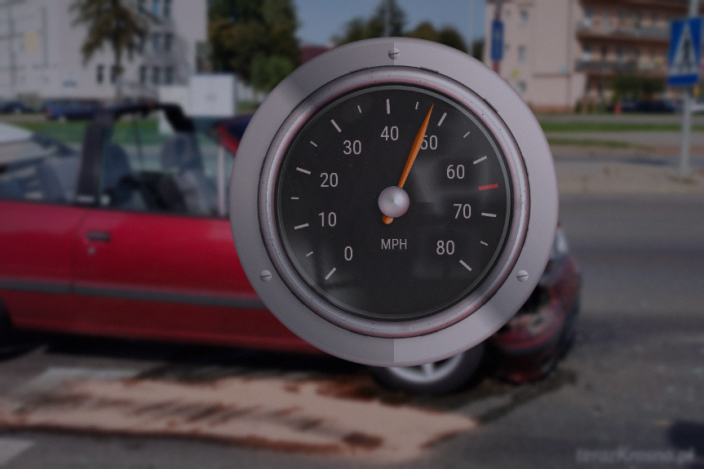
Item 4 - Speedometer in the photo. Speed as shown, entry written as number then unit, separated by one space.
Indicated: 47.5 mph
